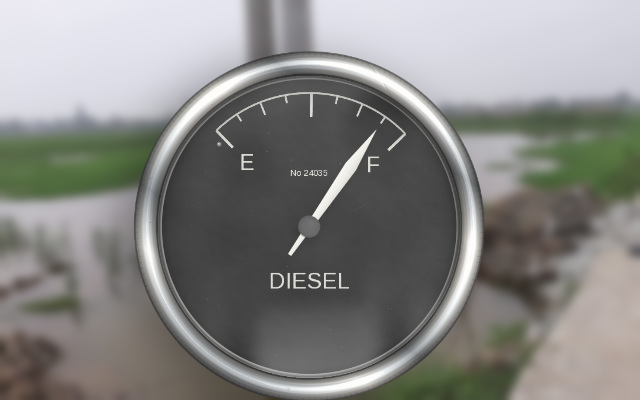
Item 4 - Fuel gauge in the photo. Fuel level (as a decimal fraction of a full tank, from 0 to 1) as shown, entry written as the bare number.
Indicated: 0.875
